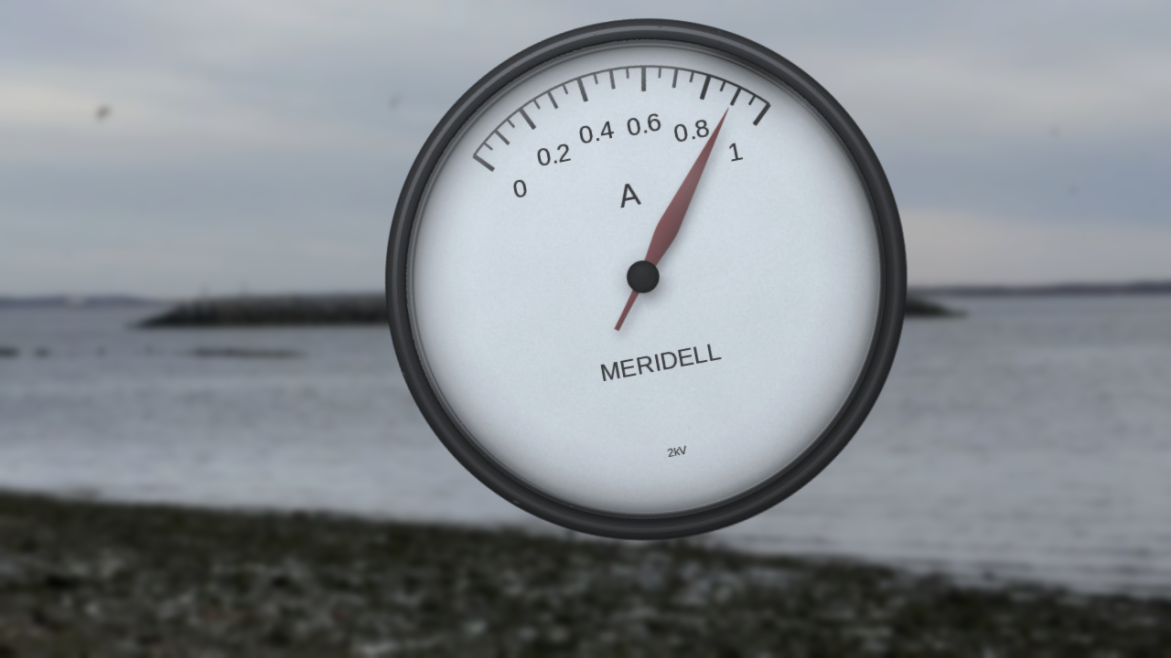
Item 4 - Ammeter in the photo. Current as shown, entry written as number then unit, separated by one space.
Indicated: 0.9 A
